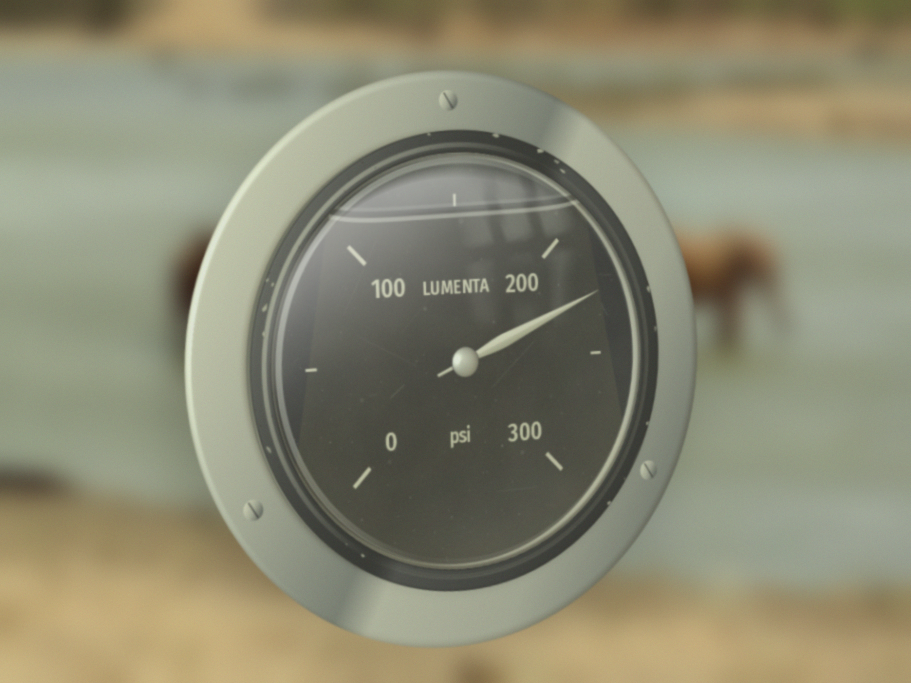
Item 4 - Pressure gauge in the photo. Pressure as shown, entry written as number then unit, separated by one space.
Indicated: 225 psi
